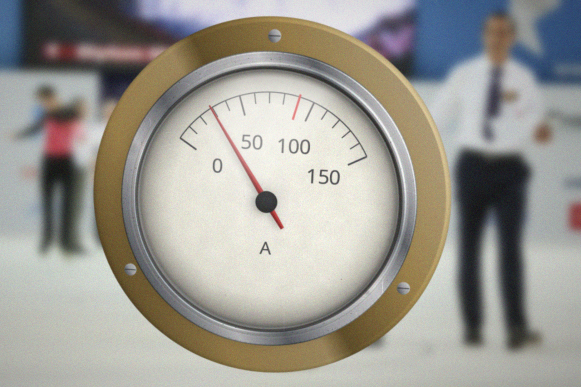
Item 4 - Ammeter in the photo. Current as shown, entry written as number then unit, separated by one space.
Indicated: 30 A
